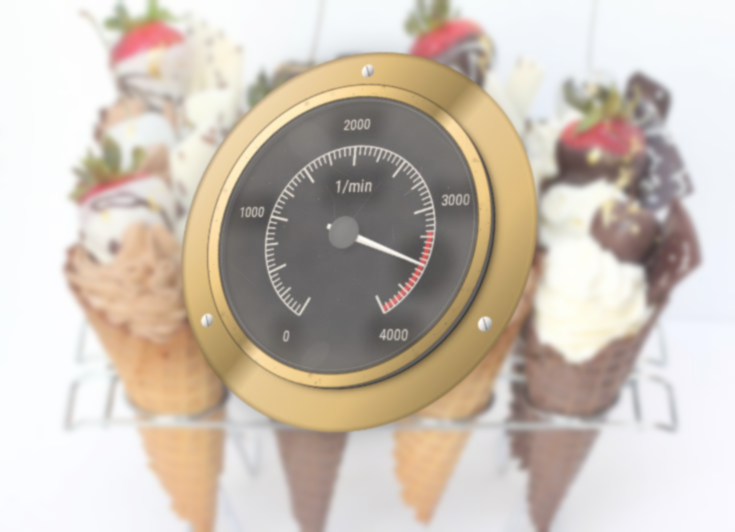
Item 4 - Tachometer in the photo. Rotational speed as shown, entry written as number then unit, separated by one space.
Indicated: 3500 rpm
